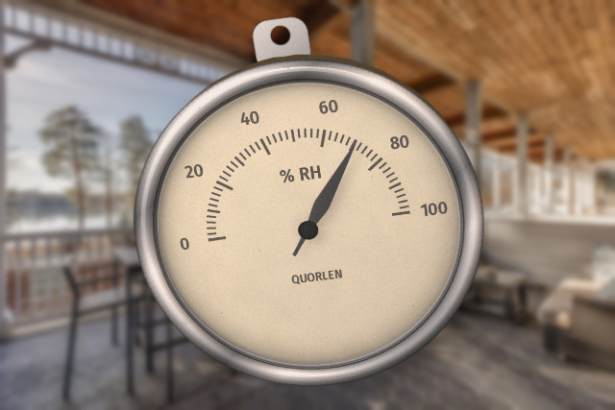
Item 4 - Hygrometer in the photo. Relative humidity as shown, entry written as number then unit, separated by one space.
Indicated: 70 %
